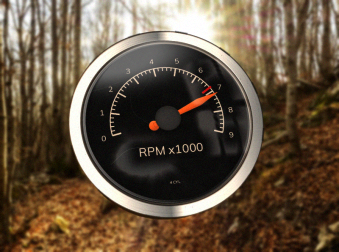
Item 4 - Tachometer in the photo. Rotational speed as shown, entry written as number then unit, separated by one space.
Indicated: 7200 rpm
